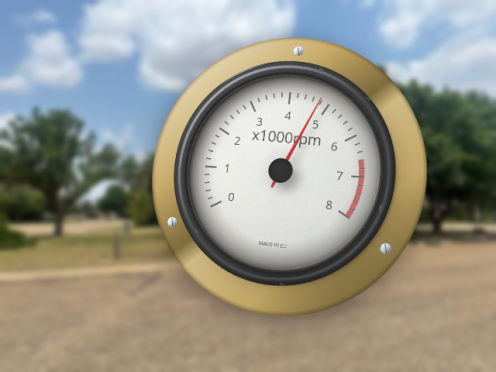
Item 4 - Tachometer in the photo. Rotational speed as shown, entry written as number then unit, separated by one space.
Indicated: 4800 rpm
